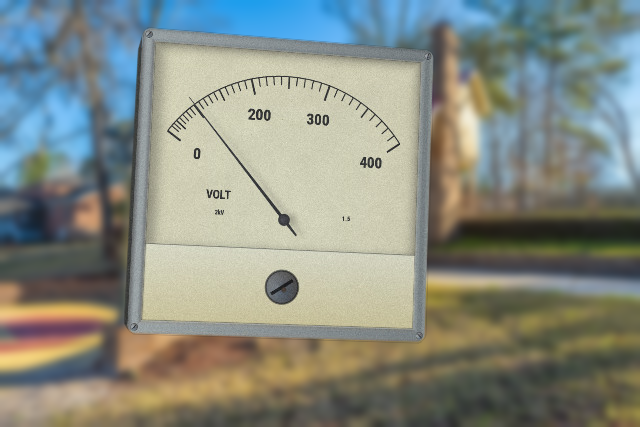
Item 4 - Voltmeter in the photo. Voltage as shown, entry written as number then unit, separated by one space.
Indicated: 100 V
